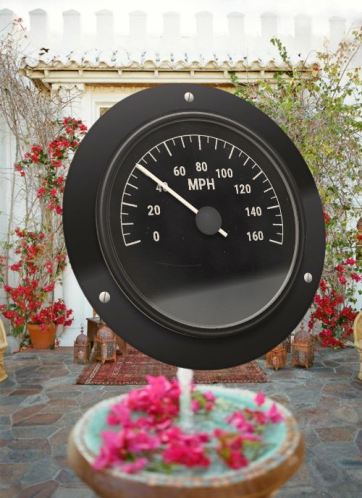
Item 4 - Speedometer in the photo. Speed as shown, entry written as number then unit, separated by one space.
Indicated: 40 mph
